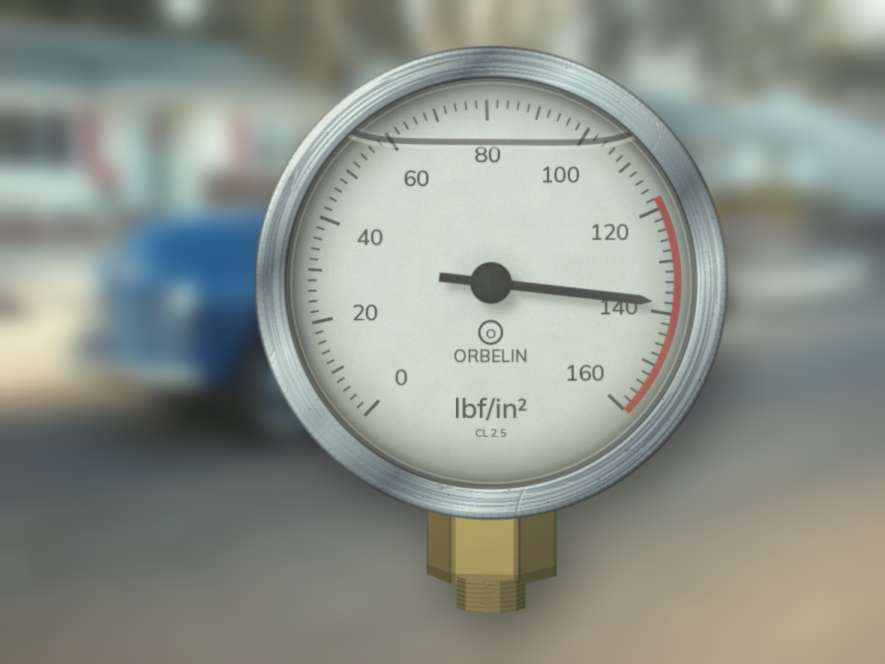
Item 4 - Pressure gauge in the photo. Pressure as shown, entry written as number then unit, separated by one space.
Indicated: 138 psi
